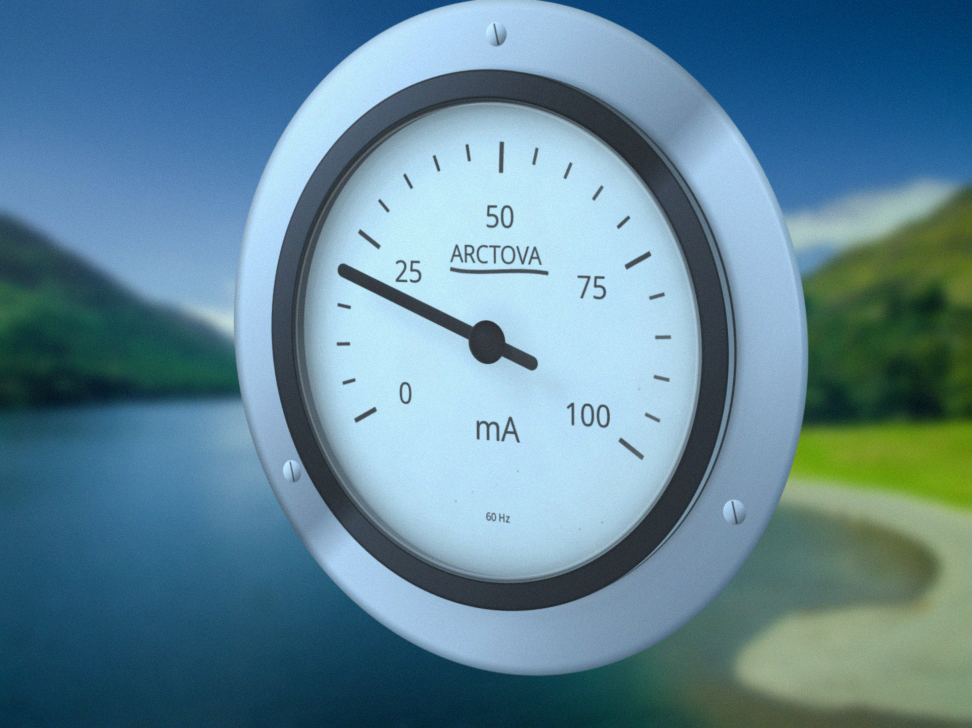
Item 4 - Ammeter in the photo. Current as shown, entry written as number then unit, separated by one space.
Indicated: 20 mA
